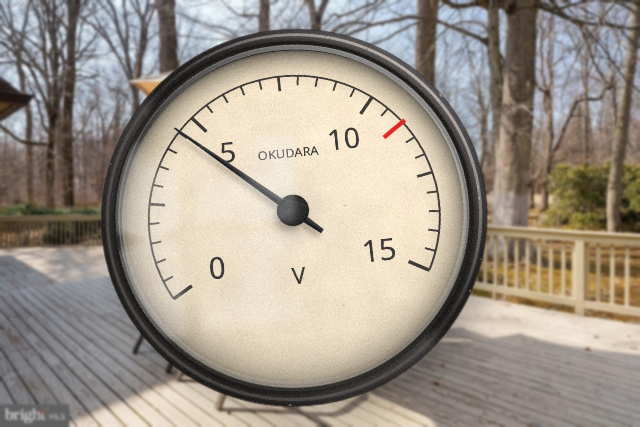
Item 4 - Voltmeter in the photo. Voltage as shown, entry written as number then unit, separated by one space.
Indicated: 4.5 V
